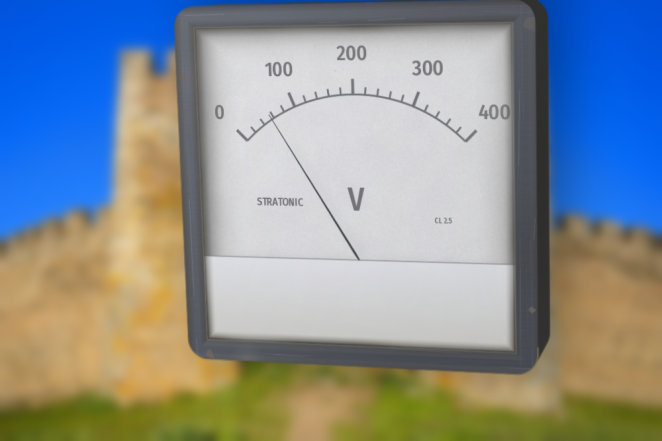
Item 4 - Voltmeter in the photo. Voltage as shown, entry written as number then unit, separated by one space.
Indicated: 60 V
